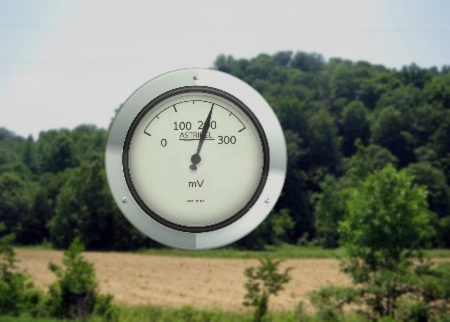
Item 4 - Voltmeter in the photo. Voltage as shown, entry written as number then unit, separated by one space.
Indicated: 200 mV
